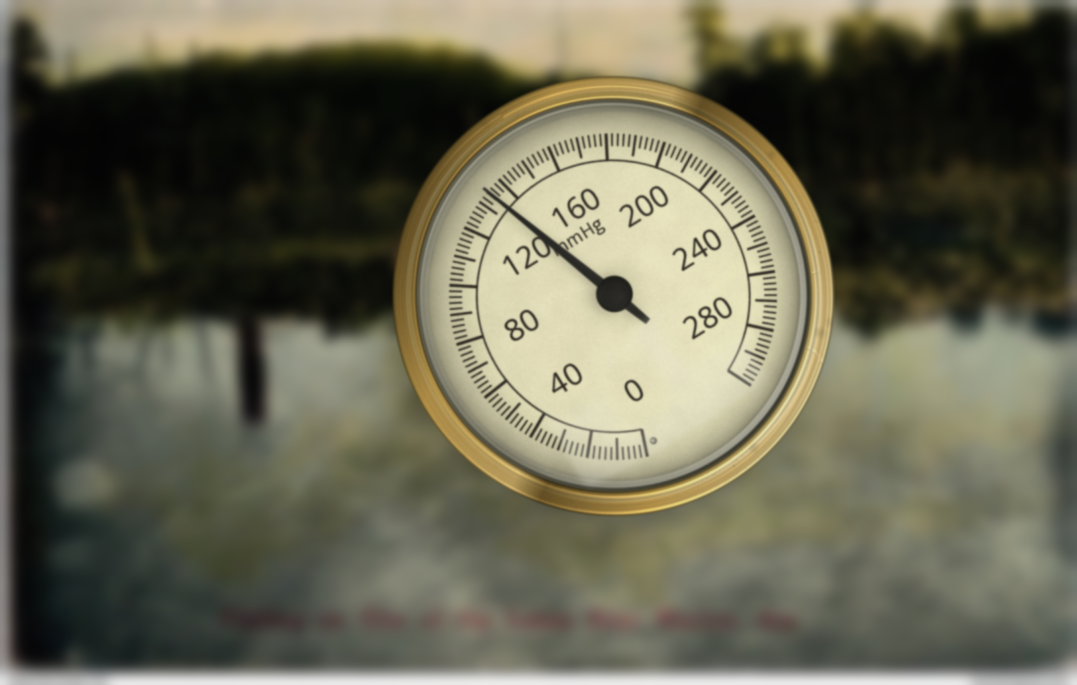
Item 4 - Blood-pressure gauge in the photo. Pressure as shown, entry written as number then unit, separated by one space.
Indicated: 134 mmHg
